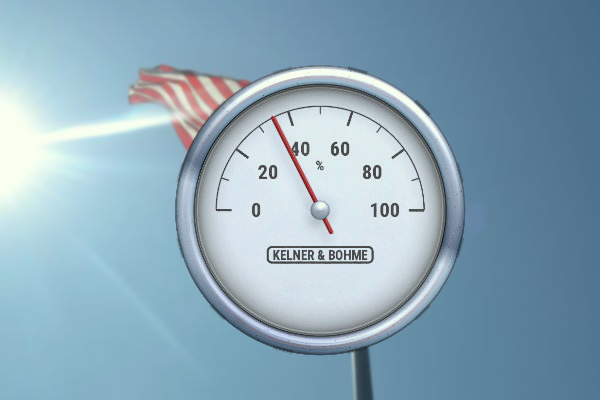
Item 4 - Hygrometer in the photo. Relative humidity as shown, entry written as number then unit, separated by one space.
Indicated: 35 %
